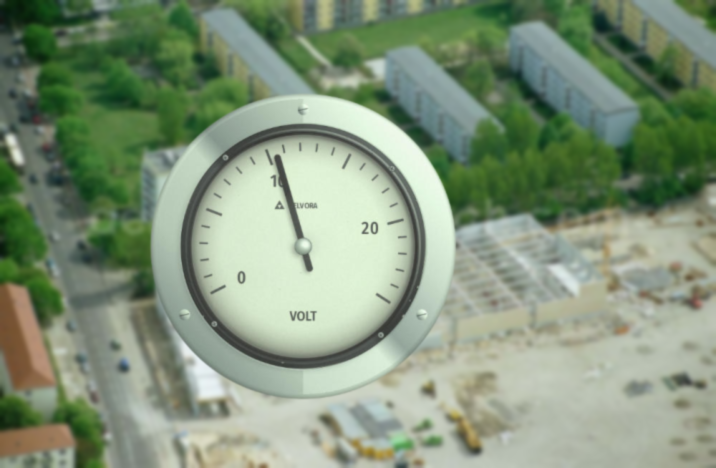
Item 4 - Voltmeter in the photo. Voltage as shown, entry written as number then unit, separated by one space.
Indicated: 10.5 V
